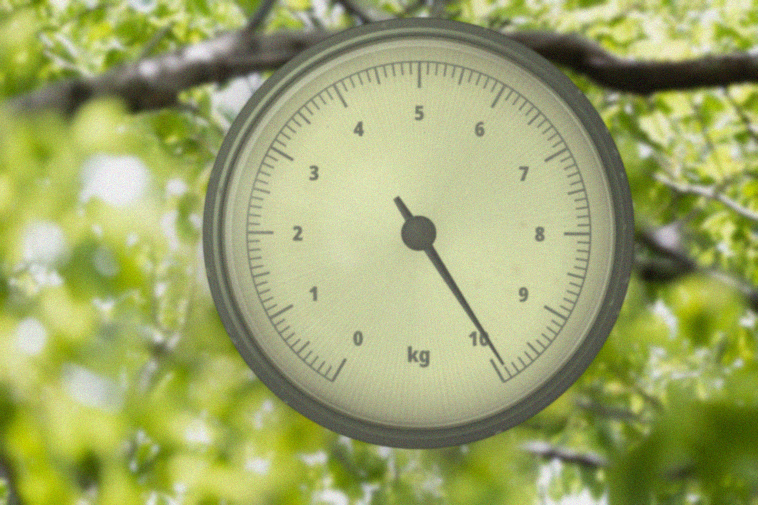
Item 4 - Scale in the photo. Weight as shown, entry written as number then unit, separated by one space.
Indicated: 9.9 kg
